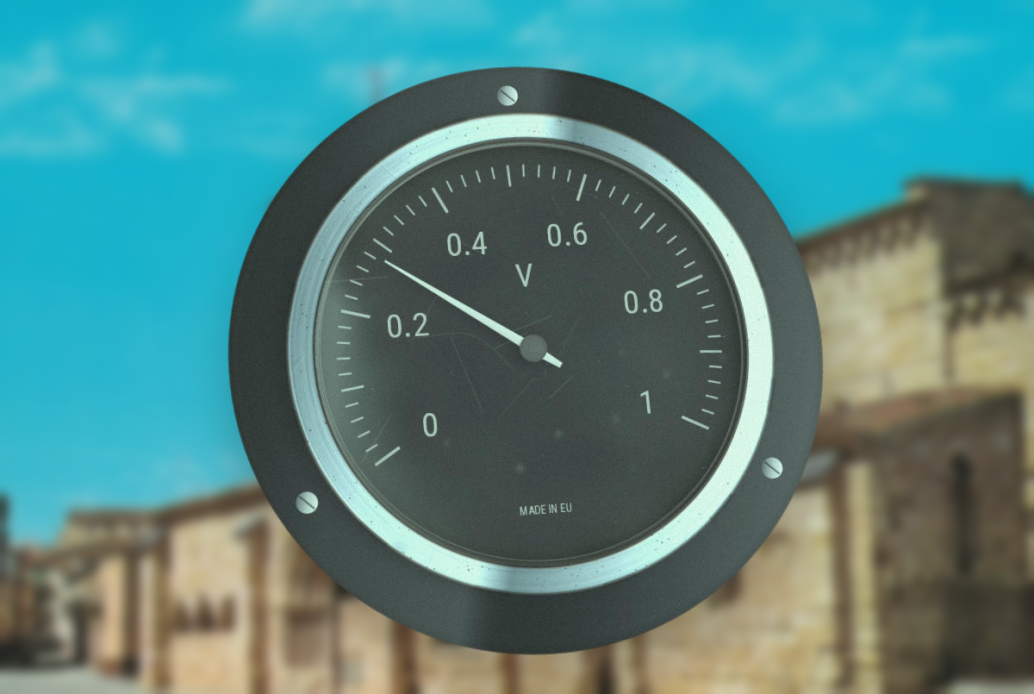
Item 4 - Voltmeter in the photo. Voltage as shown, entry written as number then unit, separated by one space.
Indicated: 0.28 V
